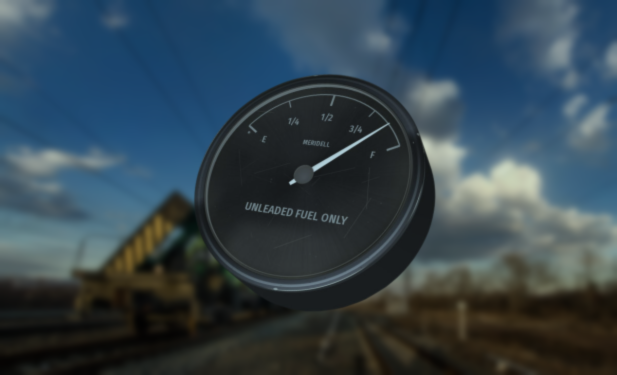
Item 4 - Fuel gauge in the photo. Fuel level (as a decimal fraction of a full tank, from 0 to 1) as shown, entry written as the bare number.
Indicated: 0.875
